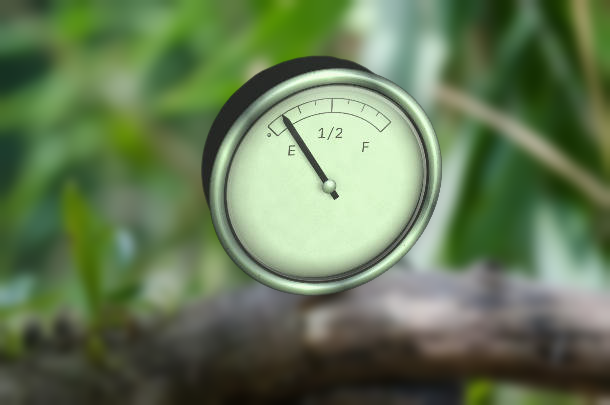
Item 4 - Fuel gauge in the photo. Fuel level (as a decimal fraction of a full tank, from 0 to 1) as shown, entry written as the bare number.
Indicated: 0.125
